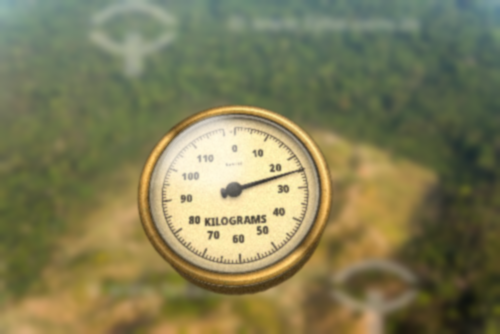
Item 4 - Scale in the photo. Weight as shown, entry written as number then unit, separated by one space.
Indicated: 25 kg
